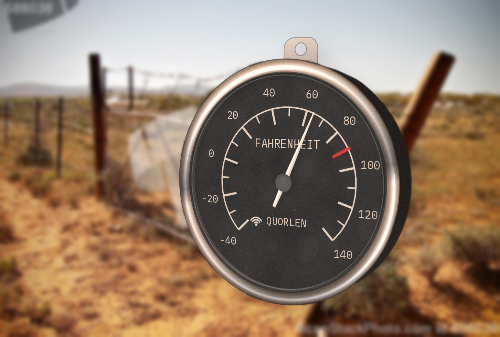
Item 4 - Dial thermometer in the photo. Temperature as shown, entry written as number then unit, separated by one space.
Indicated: 65 °F
